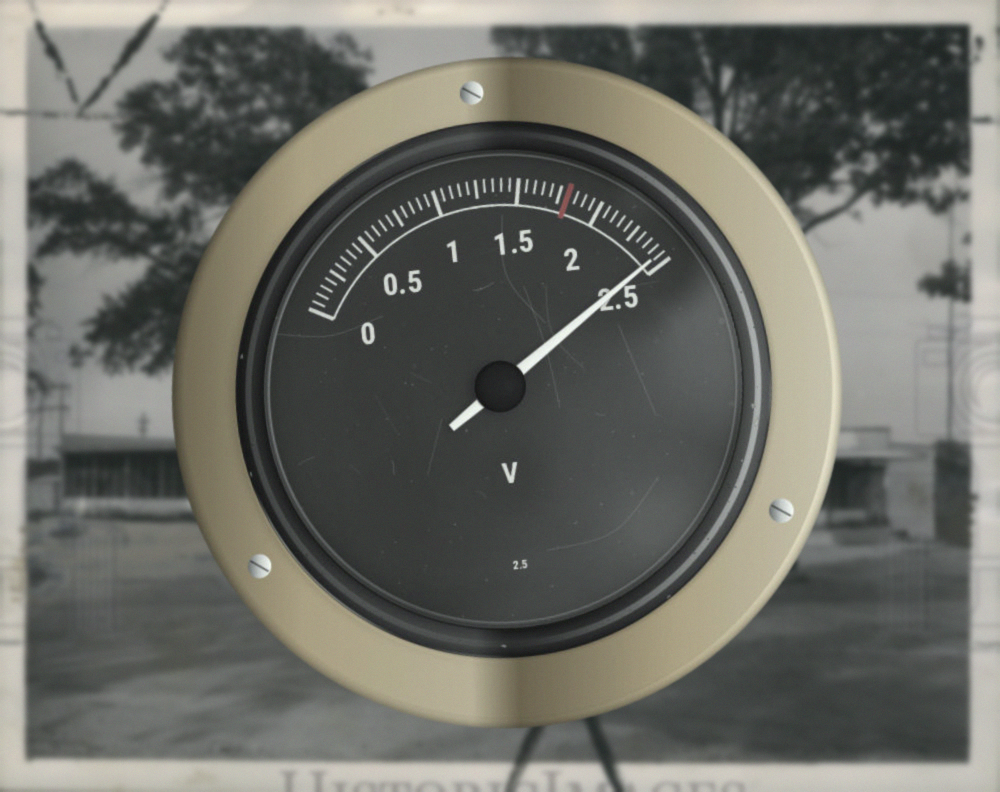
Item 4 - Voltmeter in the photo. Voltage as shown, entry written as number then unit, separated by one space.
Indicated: 2.45 V
